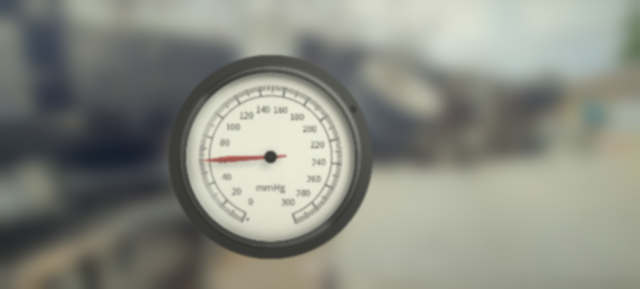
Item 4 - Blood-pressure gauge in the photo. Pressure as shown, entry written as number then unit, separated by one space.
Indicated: 60 mmHg
